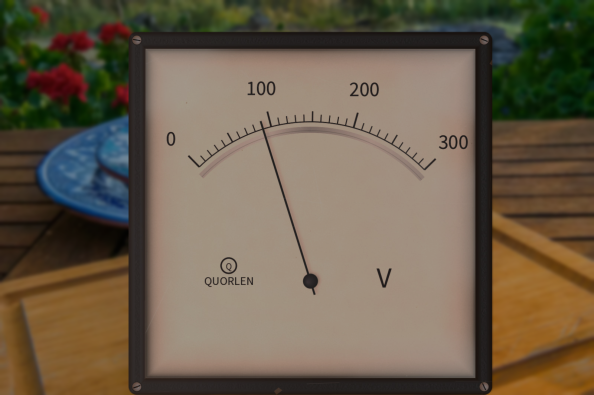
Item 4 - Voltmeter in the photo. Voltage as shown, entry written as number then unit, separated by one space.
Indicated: 90 V
